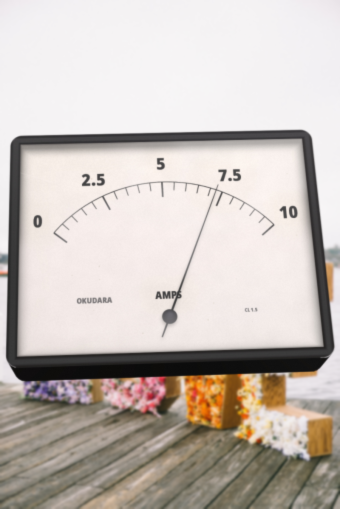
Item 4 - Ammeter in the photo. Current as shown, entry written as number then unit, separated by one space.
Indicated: 7.25 A
